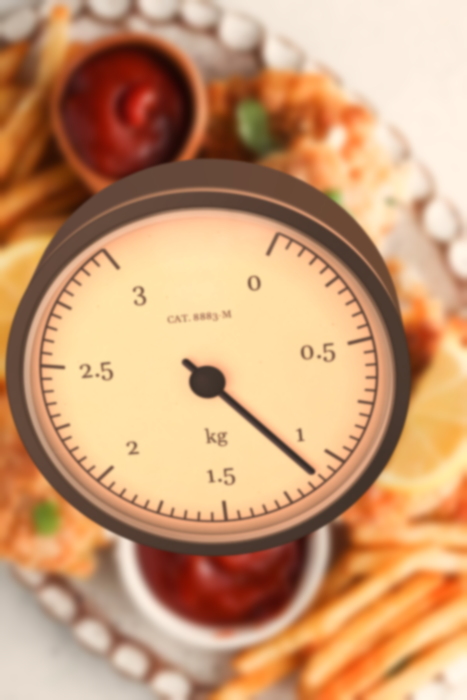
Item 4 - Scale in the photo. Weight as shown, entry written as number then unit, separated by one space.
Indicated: 1.1 kg
